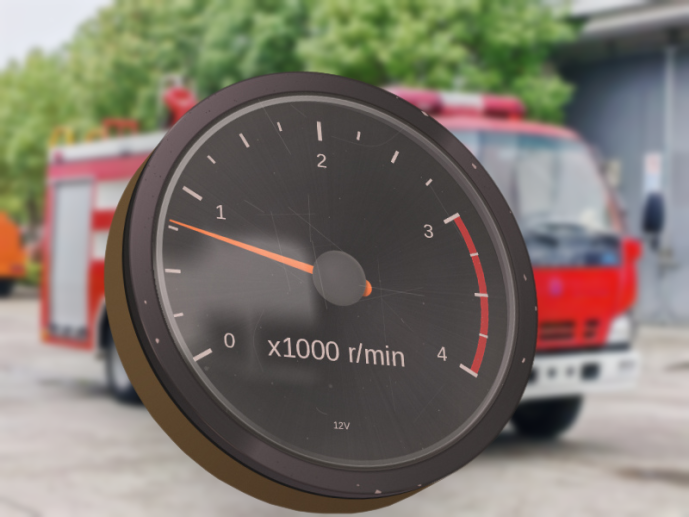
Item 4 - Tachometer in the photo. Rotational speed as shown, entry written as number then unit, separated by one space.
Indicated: 750 rpm
